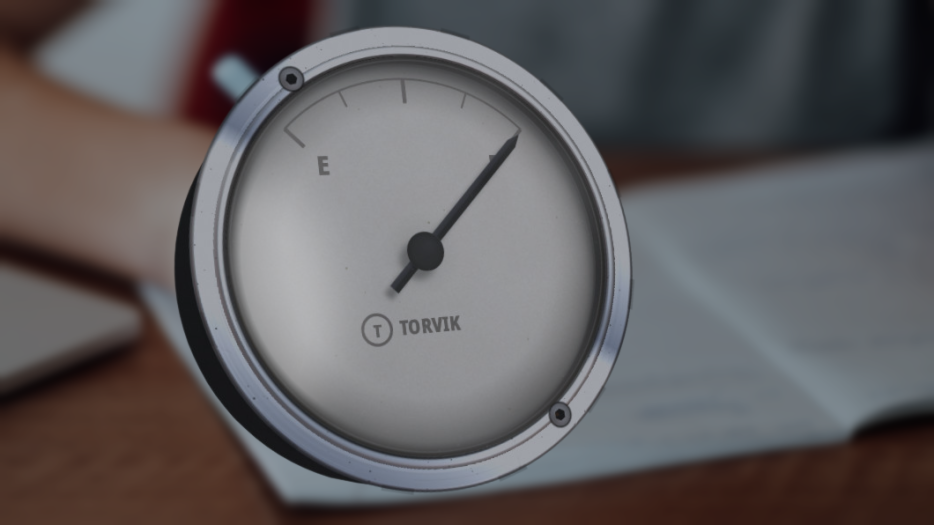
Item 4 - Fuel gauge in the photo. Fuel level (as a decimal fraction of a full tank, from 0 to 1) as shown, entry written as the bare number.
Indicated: 1
